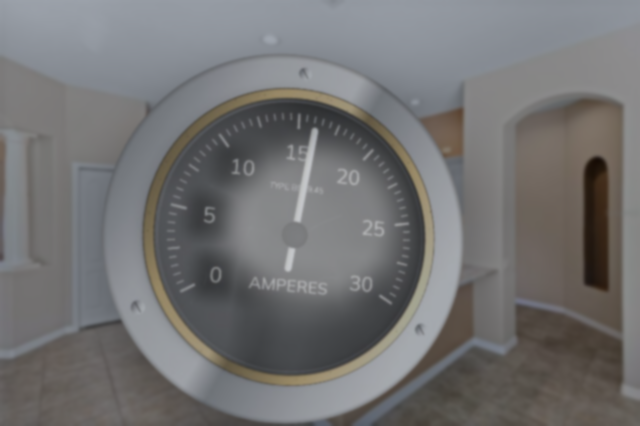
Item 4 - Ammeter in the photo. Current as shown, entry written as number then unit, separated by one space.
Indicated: 16 A
